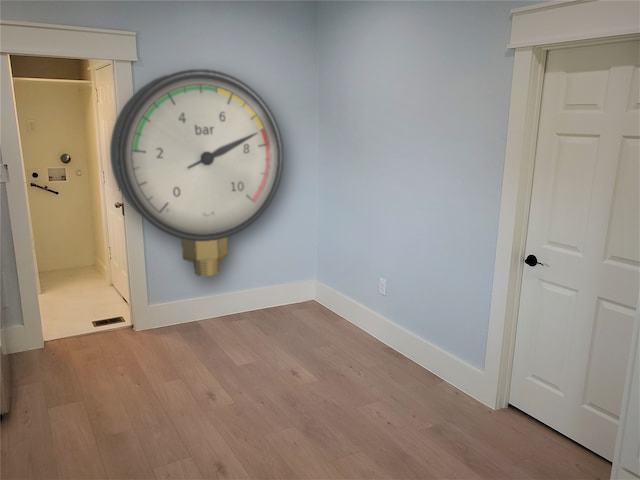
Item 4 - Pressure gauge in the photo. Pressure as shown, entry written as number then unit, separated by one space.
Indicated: 7.5 bar
